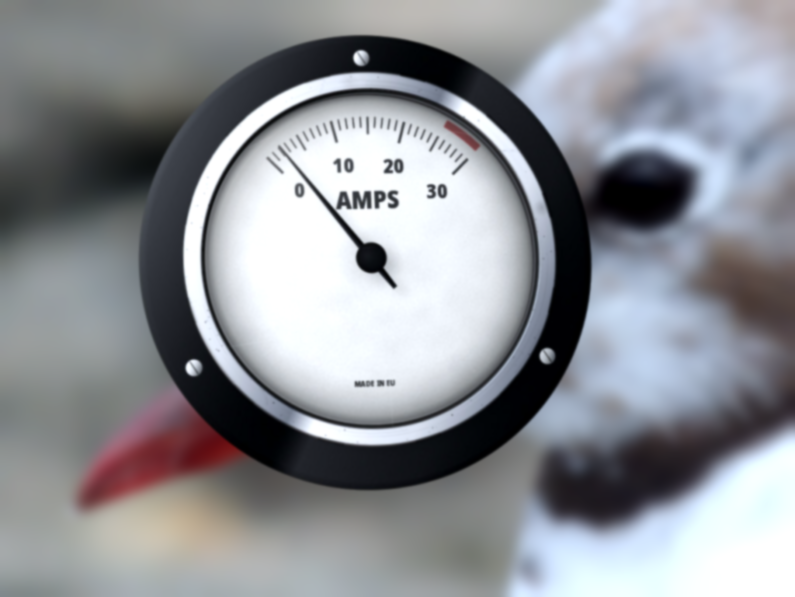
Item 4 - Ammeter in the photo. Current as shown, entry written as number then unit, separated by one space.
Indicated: 2 A
